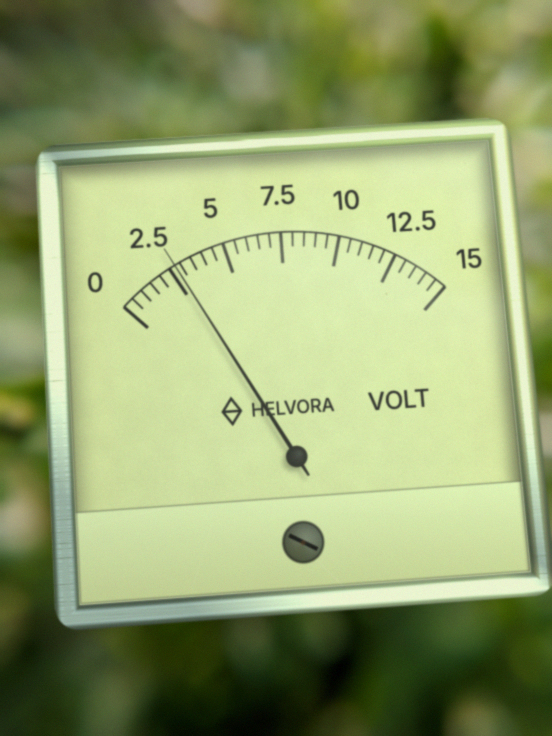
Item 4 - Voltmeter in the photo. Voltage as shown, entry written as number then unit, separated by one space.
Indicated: 2.75 V
